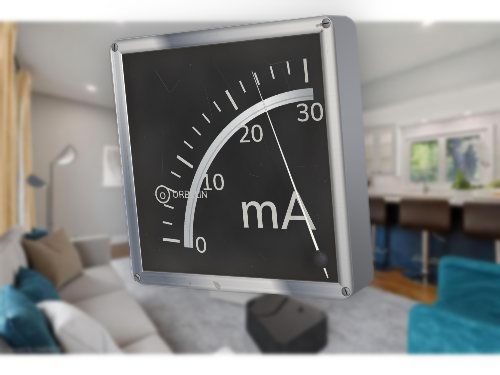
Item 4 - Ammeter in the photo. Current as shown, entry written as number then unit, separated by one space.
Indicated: 24 mA
